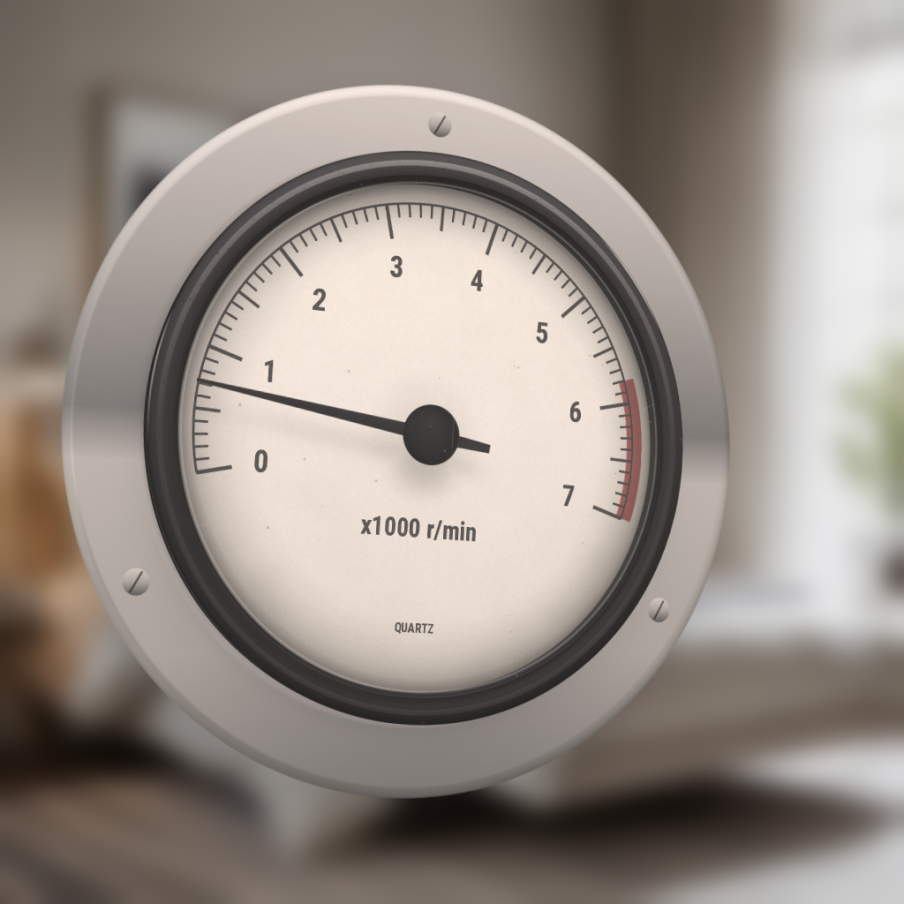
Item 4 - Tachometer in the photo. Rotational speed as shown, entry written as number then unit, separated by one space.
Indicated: 700 rpm
